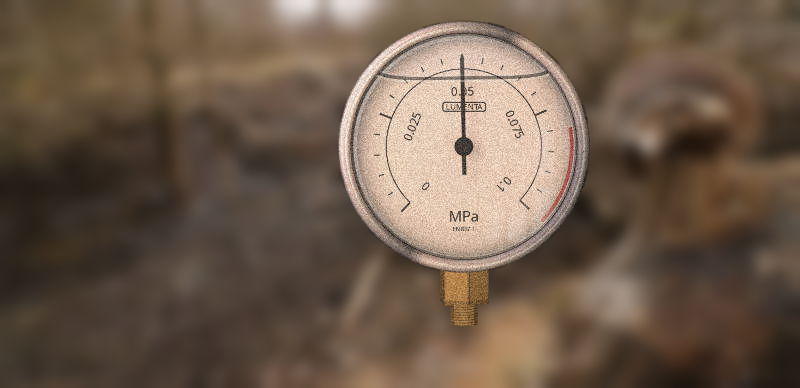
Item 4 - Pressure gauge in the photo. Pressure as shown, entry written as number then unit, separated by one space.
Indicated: 0.05 MPa
